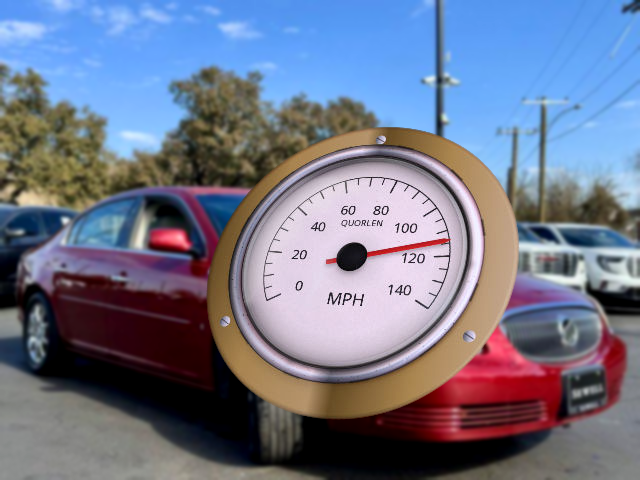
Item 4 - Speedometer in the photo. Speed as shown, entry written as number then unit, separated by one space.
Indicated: 115 mph
